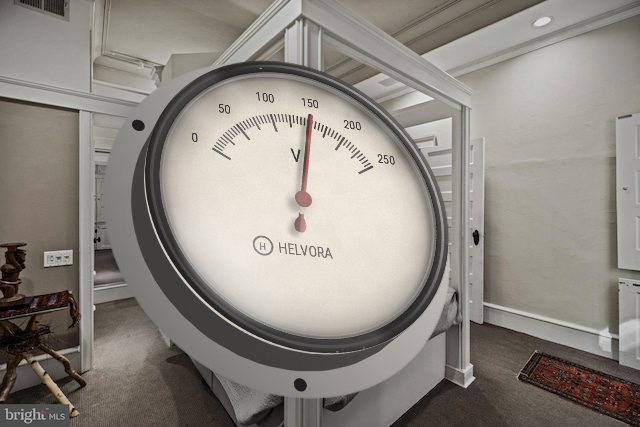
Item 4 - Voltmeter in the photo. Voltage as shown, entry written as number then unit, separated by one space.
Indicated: 150 V
